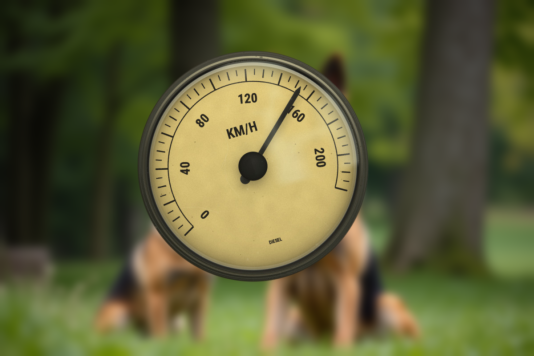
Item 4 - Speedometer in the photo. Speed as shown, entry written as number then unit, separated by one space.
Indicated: 152.5 km/h
